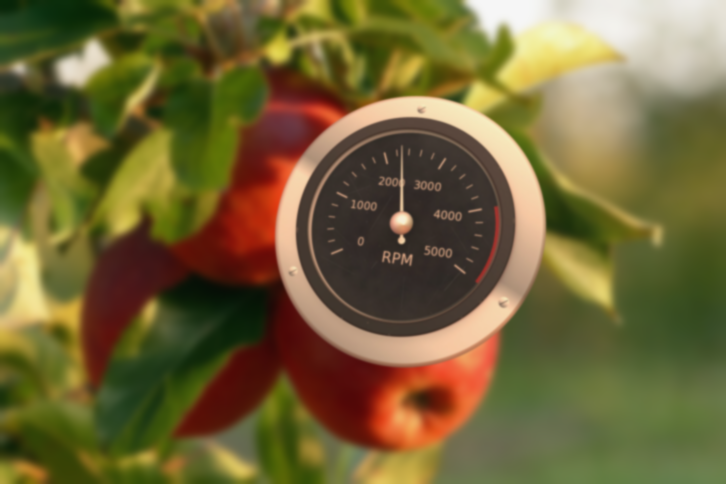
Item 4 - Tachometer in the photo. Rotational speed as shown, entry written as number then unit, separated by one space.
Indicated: 2300 rpm
